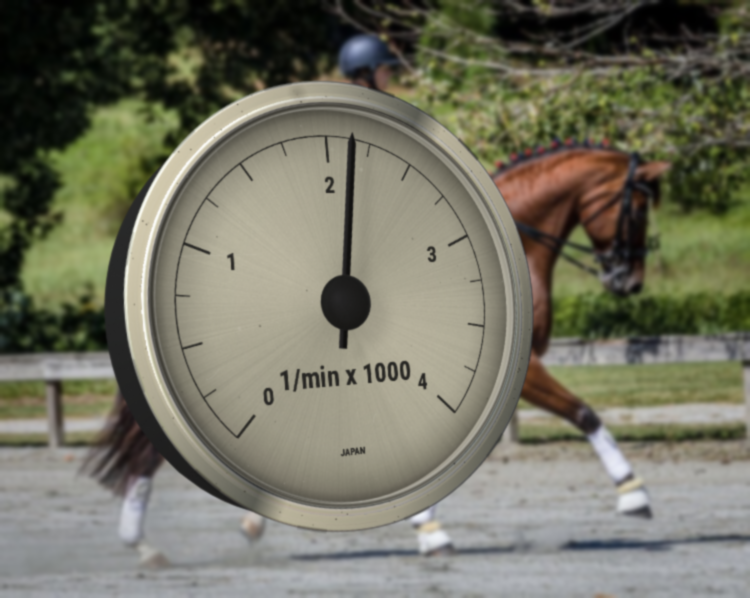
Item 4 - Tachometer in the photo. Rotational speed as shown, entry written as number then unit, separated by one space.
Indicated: 2125 rpm
